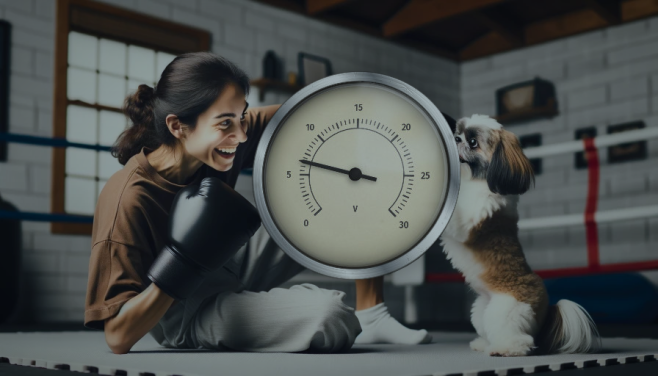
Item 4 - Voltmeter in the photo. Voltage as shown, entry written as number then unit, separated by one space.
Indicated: 6.5 V
